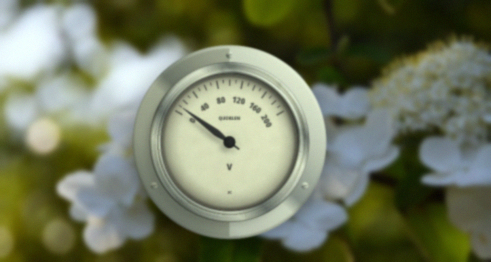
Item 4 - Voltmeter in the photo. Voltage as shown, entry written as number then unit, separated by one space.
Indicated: 10 V
